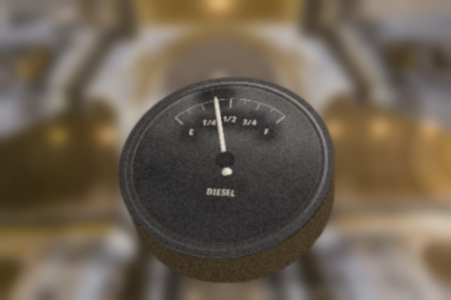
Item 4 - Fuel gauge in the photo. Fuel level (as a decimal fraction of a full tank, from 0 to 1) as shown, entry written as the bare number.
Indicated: 0.375
